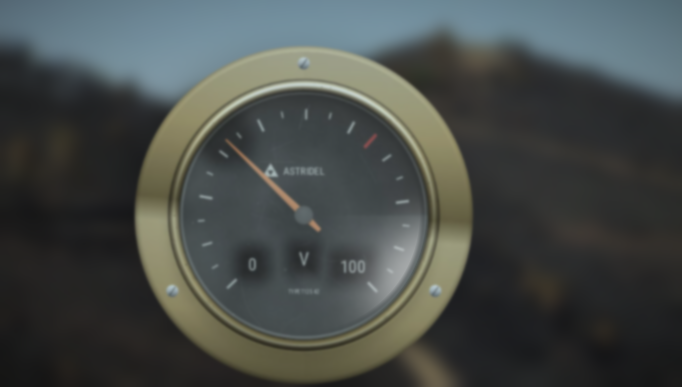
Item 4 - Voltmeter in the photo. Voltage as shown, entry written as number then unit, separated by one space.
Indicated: 32.5 V
